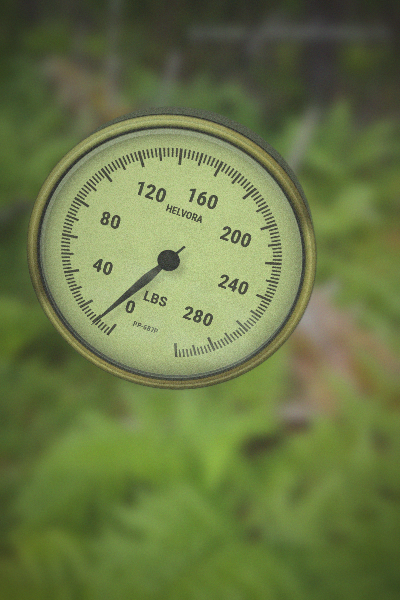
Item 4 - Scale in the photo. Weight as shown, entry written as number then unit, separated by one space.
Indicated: 10 lb
